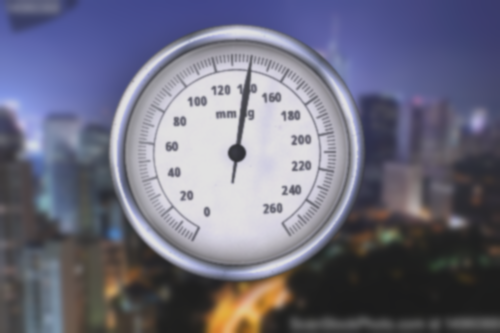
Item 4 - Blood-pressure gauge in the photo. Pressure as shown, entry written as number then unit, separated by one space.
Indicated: 140 mmHg
